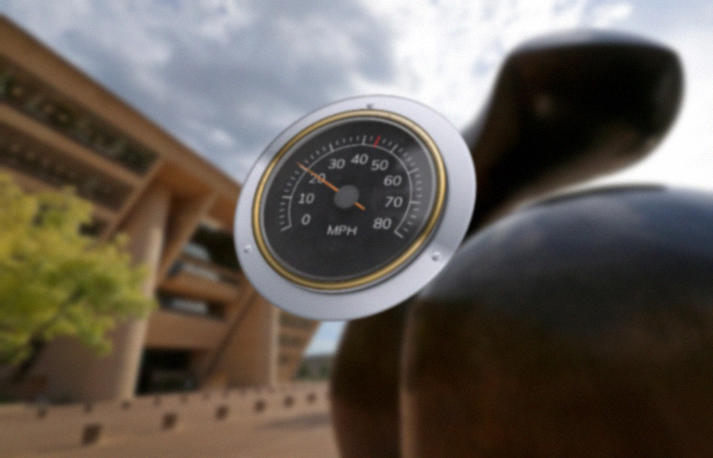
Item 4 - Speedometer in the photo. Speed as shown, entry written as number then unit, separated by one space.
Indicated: 20 mph
